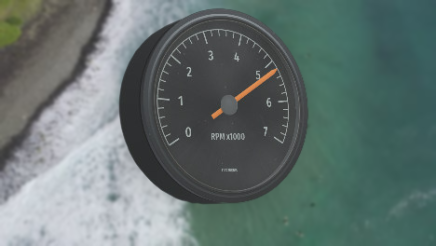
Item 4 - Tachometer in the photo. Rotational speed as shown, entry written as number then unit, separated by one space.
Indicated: 5200 rpm
